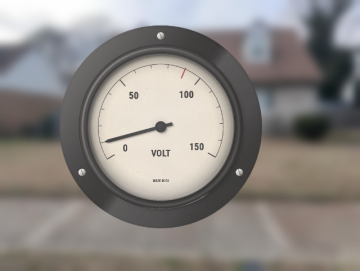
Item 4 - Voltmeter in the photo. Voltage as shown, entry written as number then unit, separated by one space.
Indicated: 10 V
